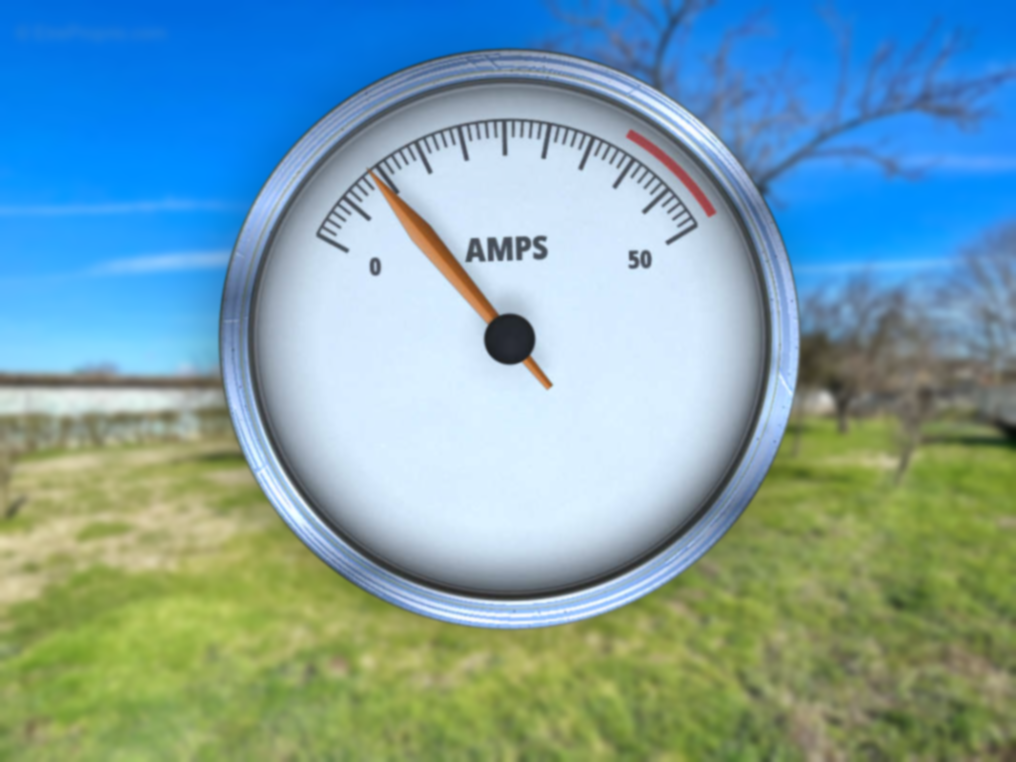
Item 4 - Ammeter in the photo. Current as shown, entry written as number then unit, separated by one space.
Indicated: 9 A
